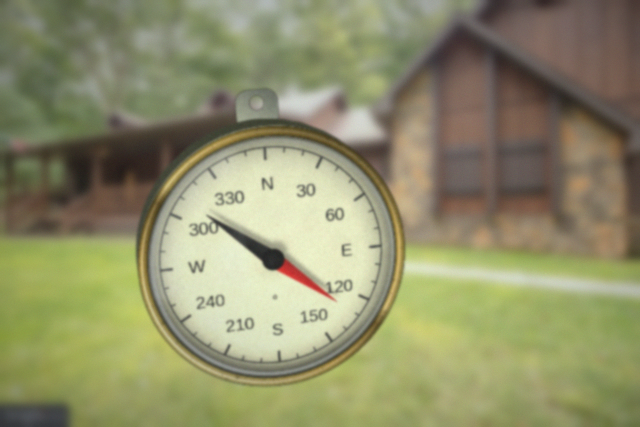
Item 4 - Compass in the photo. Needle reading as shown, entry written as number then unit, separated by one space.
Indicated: 130 °
